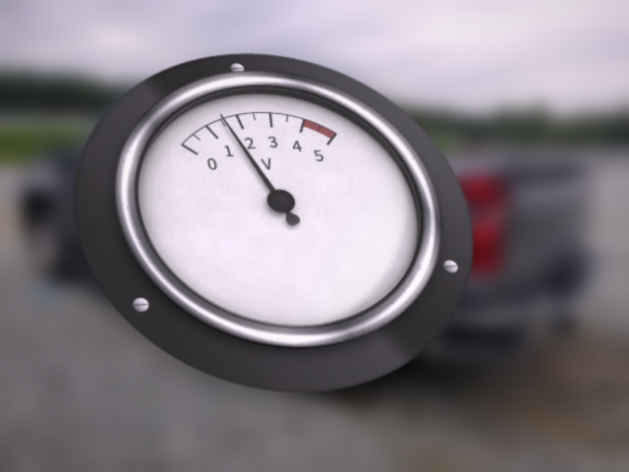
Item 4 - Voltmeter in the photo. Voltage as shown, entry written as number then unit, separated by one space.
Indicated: 1.5 V
